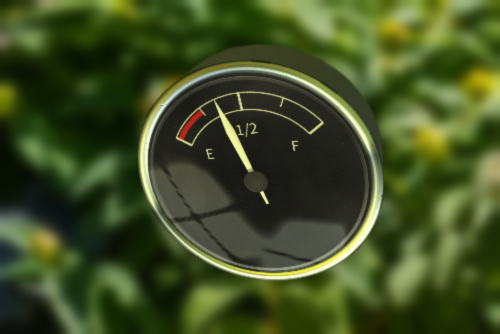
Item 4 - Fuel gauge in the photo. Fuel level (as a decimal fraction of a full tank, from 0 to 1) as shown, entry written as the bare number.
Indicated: 0.375
